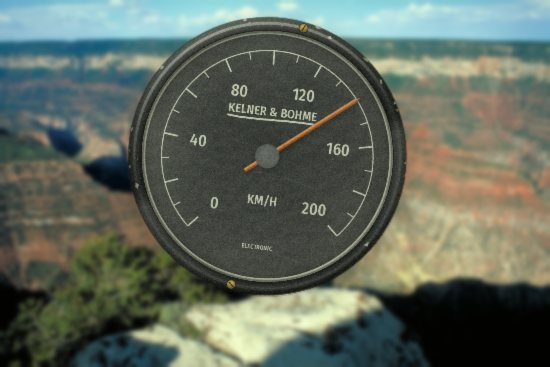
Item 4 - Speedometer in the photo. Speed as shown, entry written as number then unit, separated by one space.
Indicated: 140 km/h
